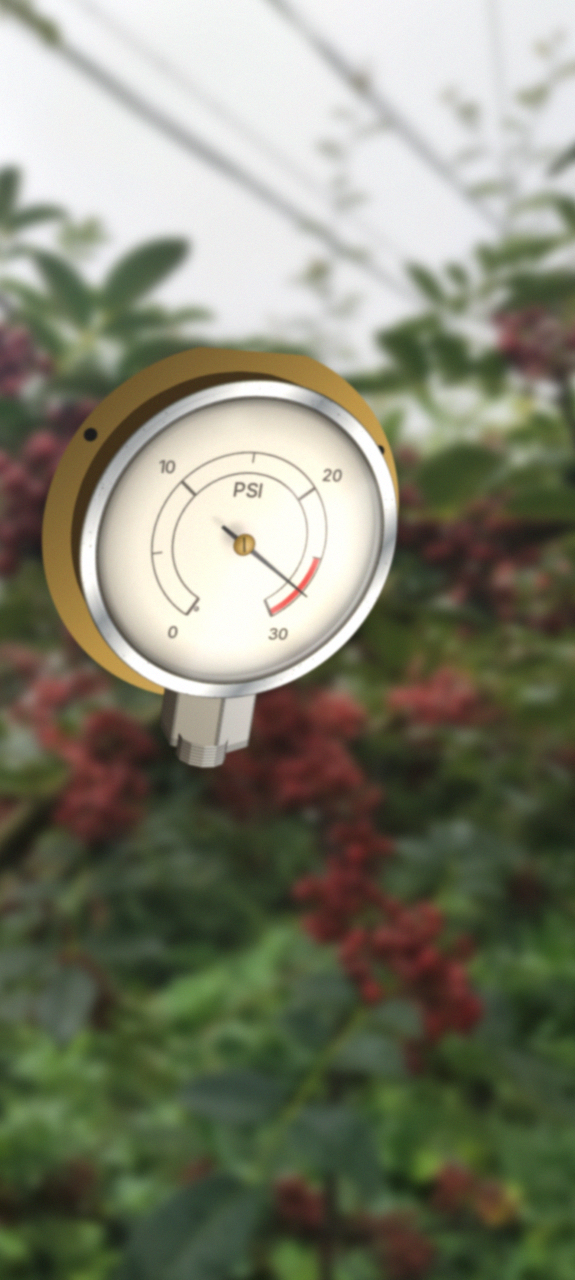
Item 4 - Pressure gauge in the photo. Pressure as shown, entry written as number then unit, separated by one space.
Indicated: 27.5 psi
